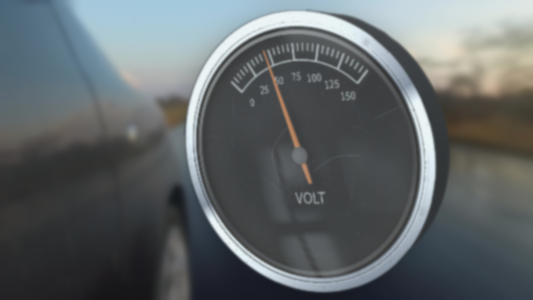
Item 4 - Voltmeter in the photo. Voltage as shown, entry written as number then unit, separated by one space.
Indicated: 50 V
